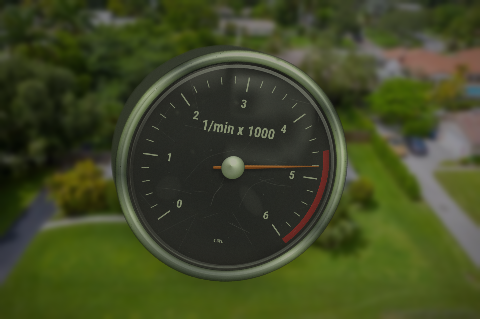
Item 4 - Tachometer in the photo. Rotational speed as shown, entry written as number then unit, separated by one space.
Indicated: 4800 rpm
